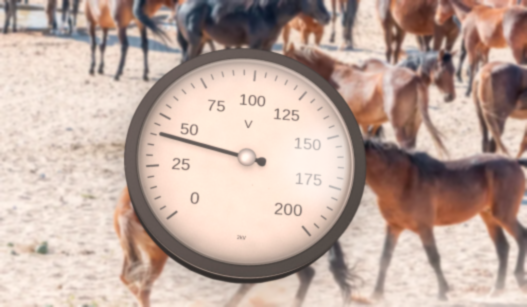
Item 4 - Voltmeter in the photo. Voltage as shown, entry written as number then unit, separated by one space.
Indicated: 40 V
